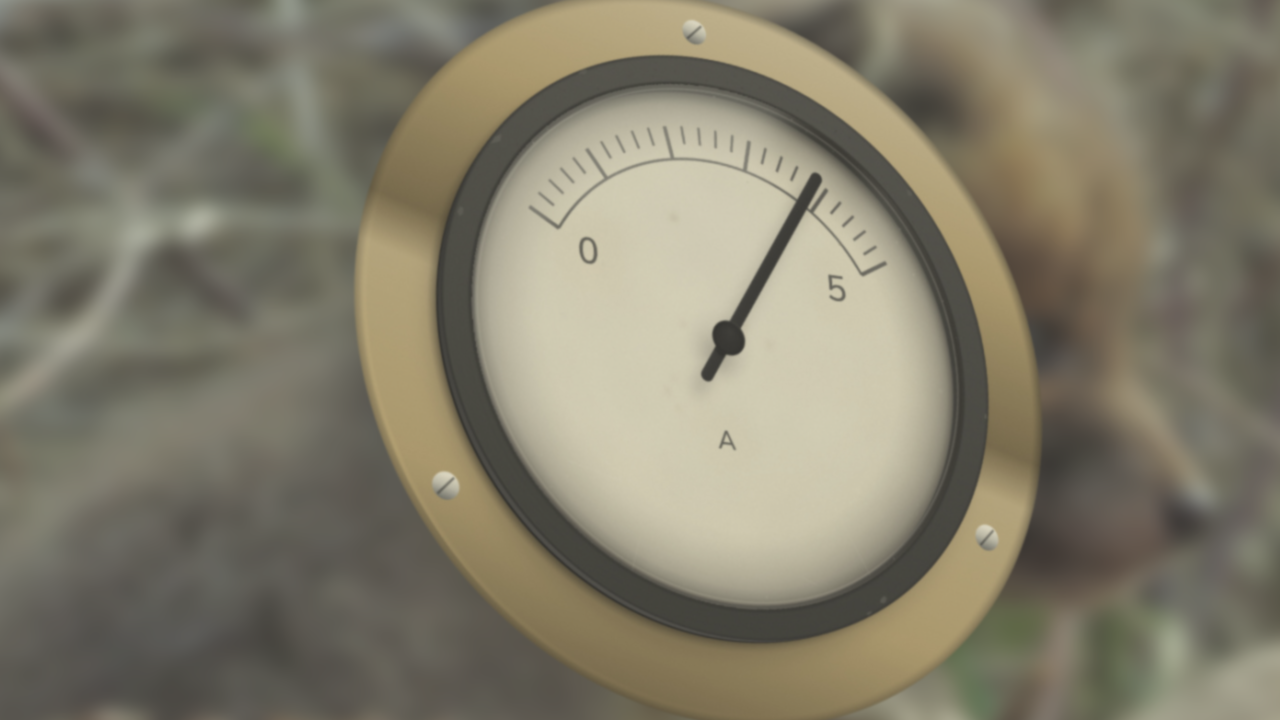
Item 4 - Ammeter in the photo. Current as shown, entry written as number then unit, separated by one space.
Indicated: 3.8 A
